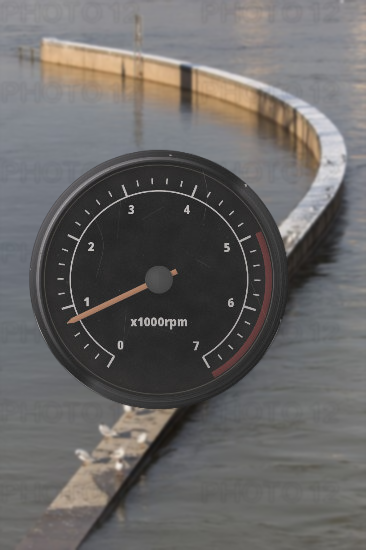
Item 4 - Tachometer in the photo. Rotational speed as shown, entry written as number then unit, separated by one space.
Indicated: 800 rpm
